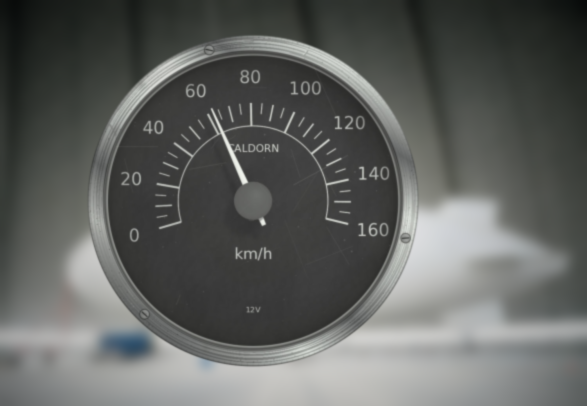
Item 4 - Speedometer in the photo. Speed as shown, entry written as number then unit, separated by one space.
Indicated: 62.5 km/h
